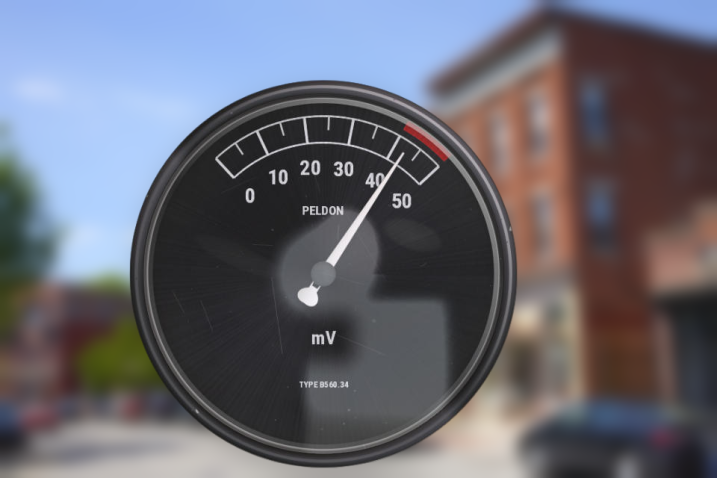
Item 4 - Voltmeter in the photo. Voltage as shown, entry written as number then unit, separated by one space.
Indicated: 42.5 mV
